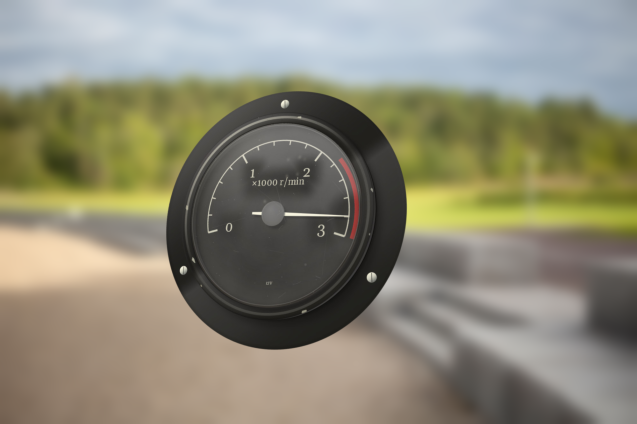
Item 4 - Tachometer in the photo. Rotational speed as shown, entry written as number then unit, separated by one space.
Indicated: 2800 rpm
